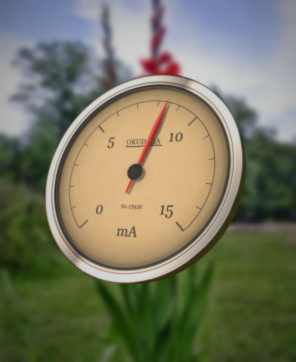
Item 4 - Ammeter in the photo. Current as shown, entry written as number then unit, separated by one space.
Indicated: 8.5 mA
